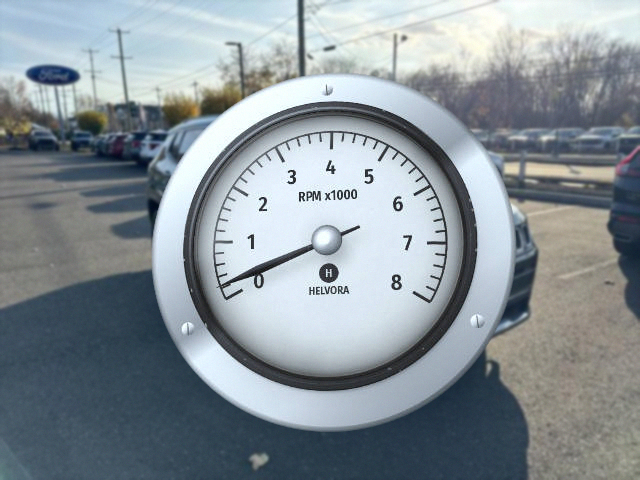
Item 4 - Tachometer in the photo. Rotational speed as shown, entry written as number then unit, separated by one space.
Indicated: 200 rpm
